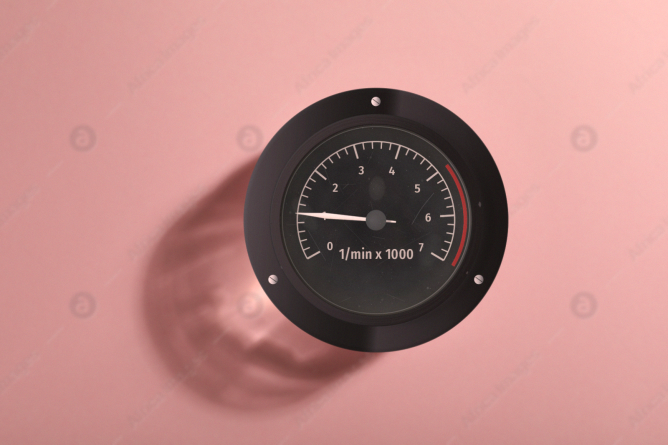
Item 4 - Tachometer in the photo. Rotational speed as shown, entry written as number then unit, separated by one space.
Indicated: 1000 rpm
